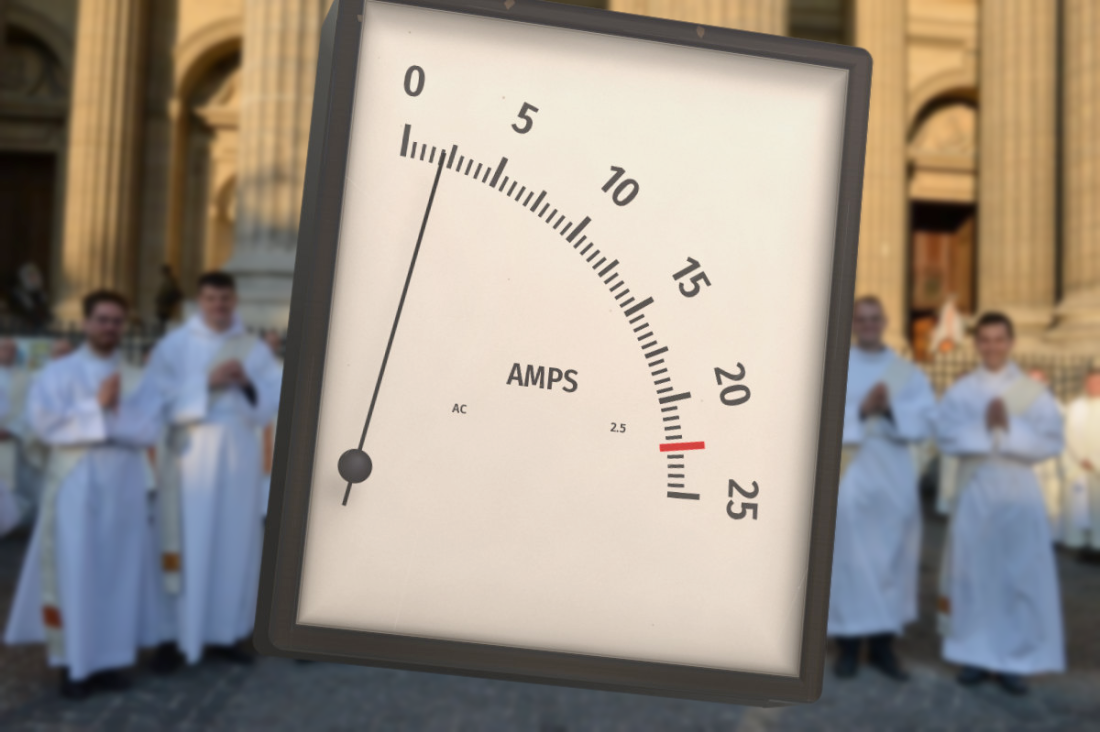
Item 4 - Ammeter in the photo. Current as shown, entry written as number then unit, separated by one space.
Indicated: 2 A
